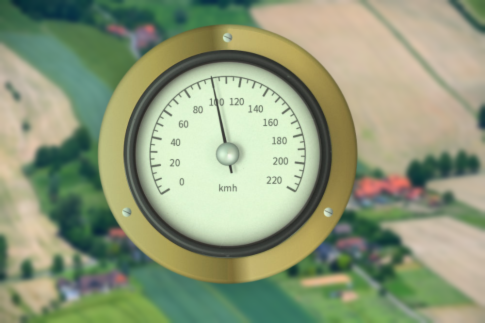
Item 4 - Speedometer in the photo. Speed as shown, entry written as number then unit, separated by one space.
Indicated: 100 km/h
